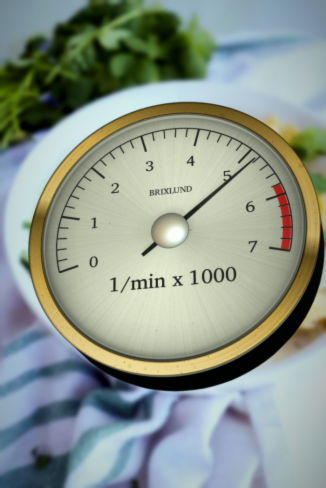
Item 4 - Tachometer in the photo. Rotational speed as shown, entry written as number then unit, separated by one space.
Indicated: 5200 rpm
